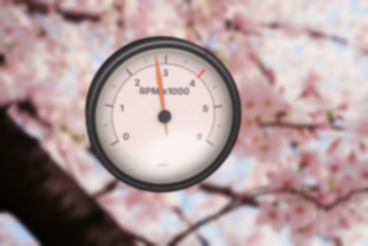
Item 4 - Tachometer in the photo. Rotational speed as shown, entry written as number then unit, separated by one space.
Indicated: 2750 rpm
